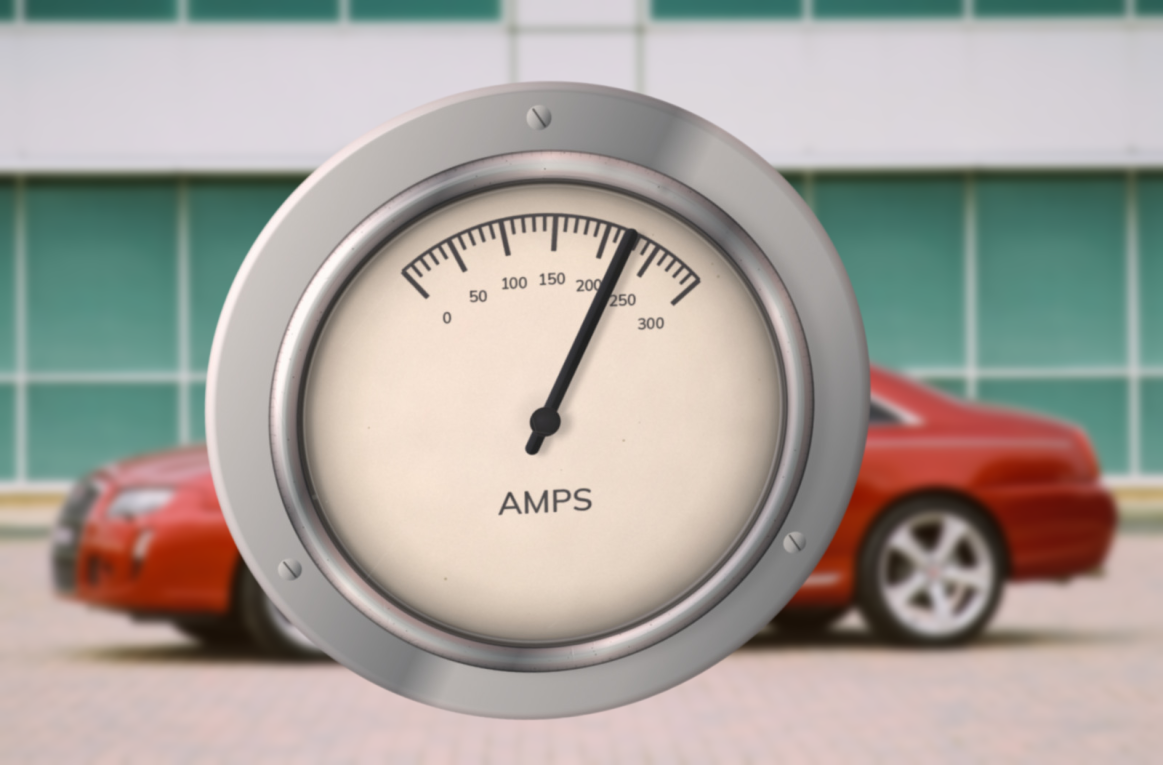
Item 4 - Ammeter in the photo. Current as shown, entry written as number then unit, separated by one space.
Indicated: 220 A
